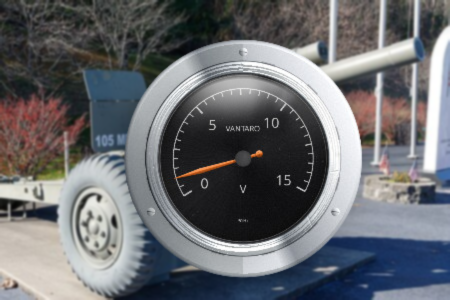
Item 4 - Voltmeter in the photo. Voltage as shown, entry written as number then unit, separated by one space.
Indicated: 1 V
